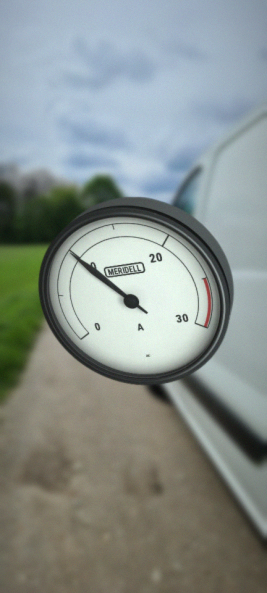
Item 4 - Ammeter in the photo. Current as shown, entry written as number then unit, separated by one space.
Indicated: 10 A
